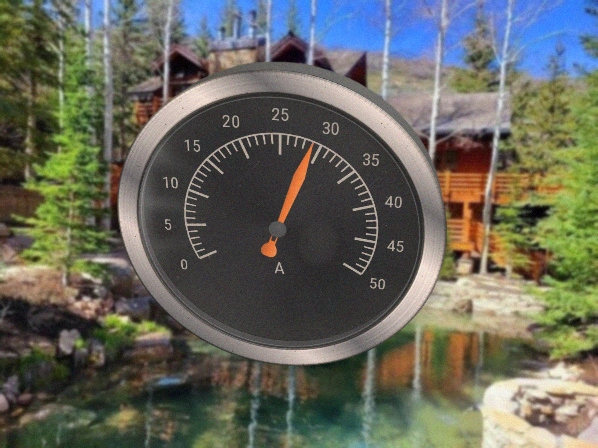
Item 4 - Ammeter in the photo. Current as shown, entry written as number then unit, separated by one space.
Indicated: 29 A
